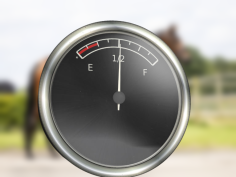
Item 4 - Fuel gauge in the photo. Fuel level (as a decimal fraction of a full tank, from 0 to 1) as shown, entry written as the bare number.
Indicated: 0.5
